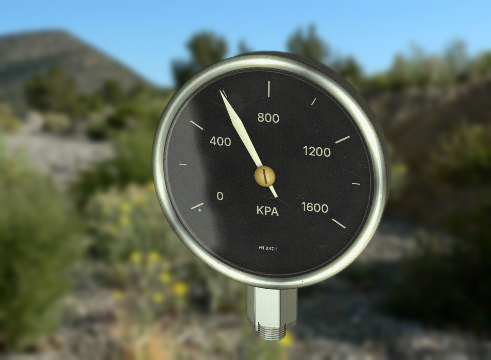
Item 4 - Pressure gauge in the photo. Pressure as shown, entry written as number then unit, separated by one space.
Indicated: 600 kPa
